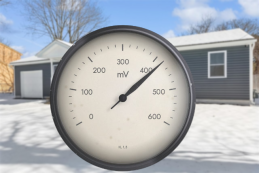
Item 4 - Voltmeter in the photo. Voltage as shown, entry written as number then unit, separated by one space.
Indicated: 420 mV
